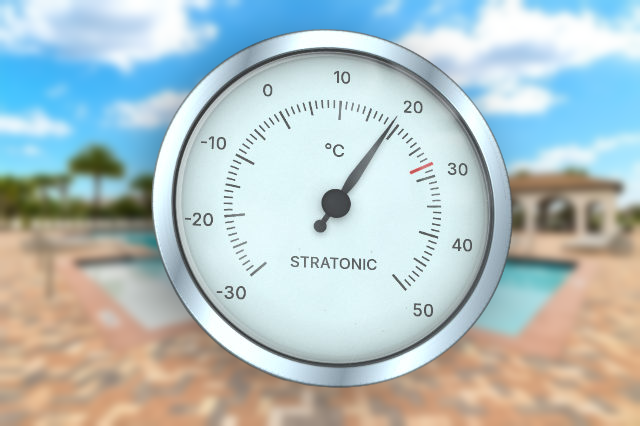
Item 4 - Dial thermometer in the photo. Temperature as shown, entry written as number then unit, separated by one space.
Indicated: 19 °C
